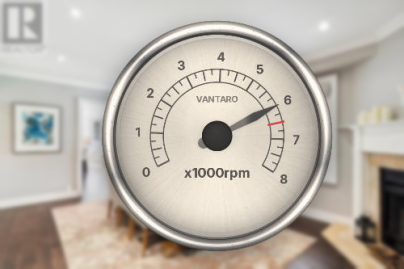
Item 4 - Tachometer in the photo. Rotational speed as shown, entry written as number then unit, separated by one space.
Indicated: 6000 rpm
